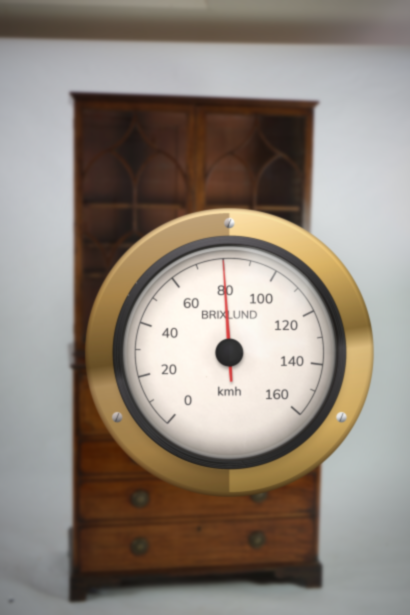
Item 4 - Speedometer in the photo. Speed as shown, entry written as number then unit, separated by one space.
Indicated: 80 km/h
